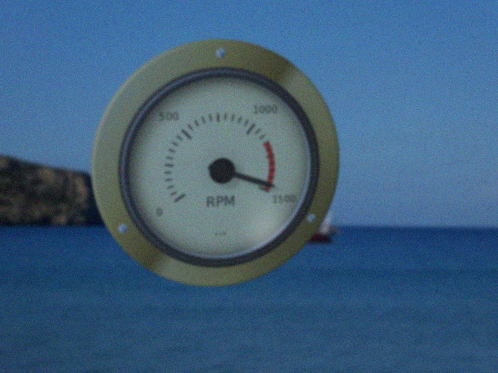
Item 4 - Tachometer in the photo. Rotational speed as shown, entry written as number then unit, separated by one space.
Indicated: 1450 rpm
